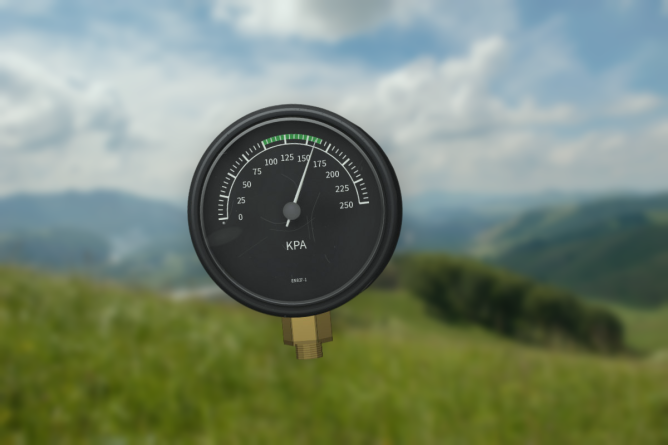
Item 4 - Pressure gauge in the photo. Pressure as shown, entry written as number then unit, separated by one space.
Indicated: 160 kPa
